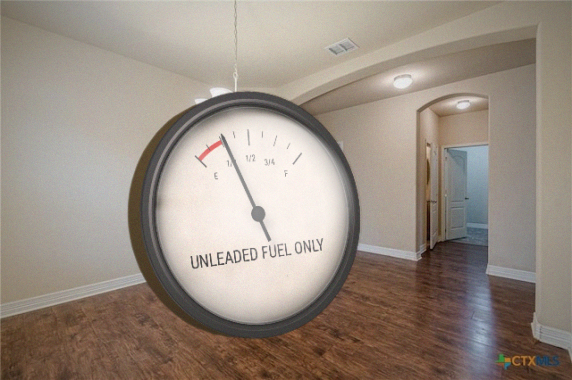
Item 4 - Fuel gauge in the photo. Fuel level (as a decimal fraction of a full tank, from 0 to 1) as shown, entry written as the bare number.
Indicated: 0.25
